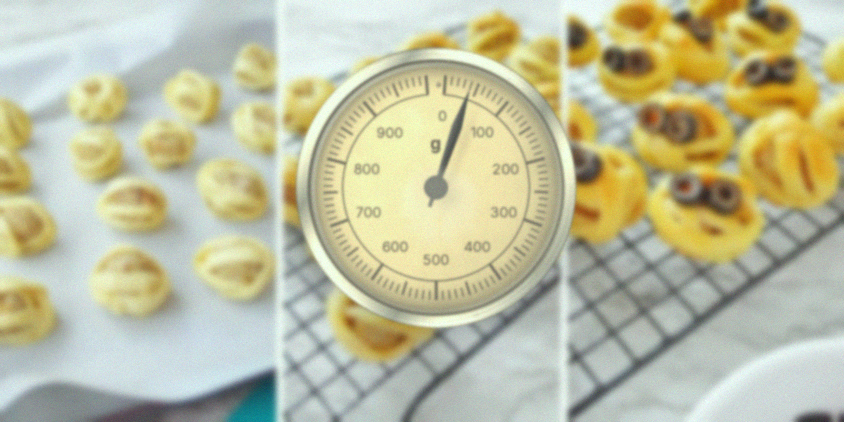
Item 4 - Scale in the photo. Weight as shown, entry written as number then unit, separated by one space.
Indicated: 40 g
